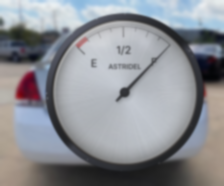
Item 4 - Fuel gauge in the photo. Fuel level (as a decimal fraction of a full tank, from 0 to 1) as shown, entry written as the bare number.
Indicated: 1
